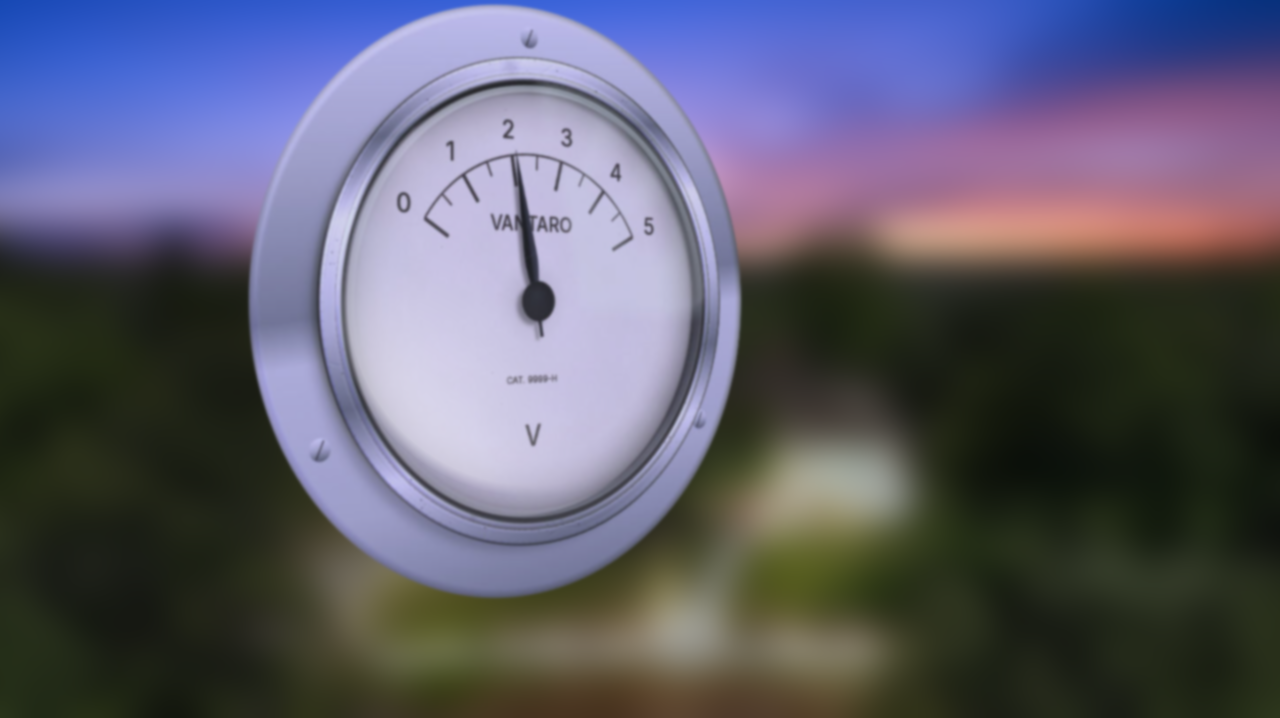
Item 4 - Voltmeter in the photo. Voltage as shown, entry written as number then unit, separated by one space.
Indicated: 2 V
